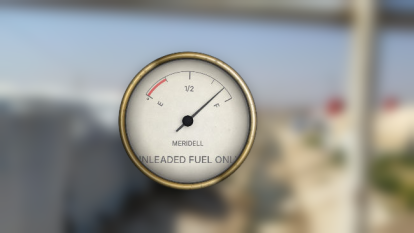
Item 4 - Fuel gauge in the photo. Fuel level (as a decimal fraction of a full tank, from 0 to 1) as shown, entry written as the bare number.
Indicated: 0.875
